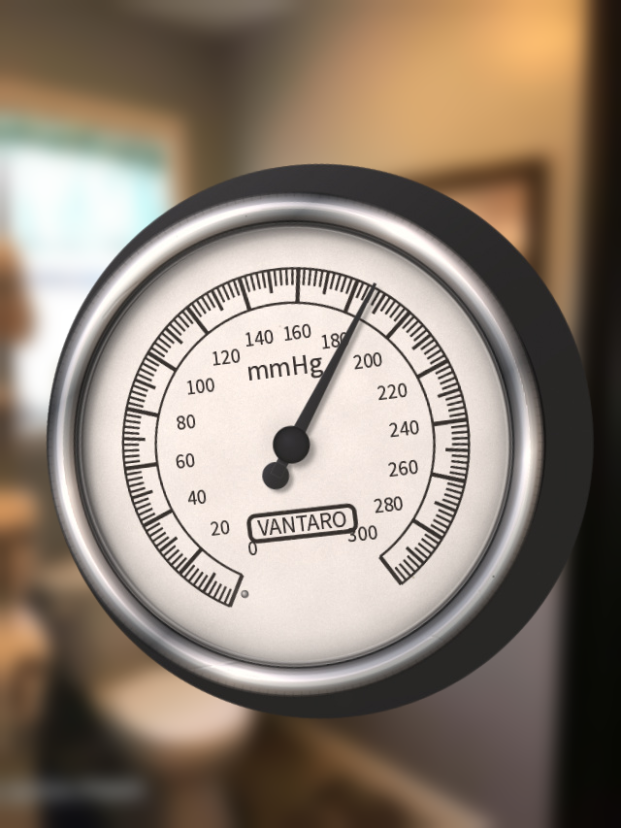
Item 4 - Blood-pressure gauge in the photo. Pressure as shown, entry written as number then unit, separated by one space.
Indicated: 186 mmHg
